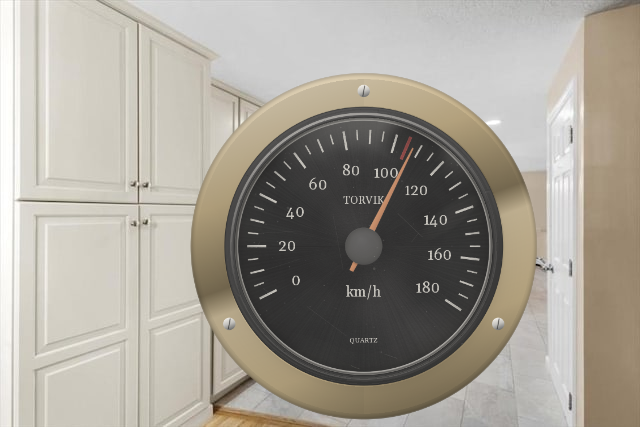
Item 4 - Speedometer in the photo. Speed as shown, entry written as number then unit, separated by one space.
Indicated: 107.5 km/h
